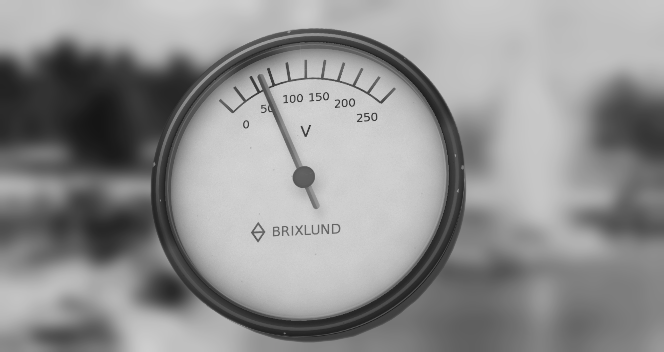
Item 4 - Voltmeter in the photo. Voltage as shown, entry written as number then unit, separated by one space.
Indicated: 62.5 V
